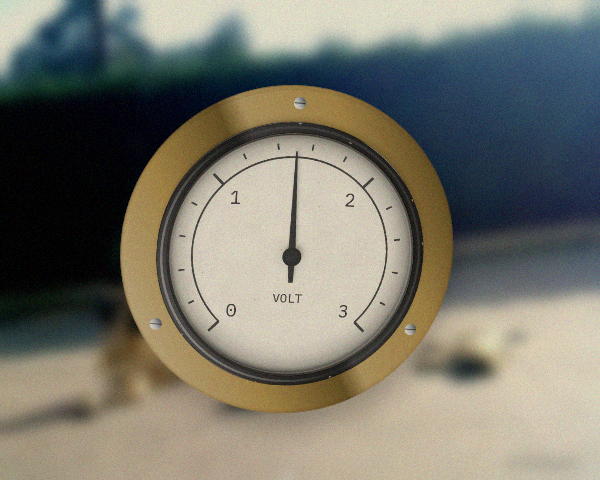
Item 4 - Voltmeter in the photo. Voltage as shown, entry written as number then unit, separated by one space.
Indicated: 1.5 V
